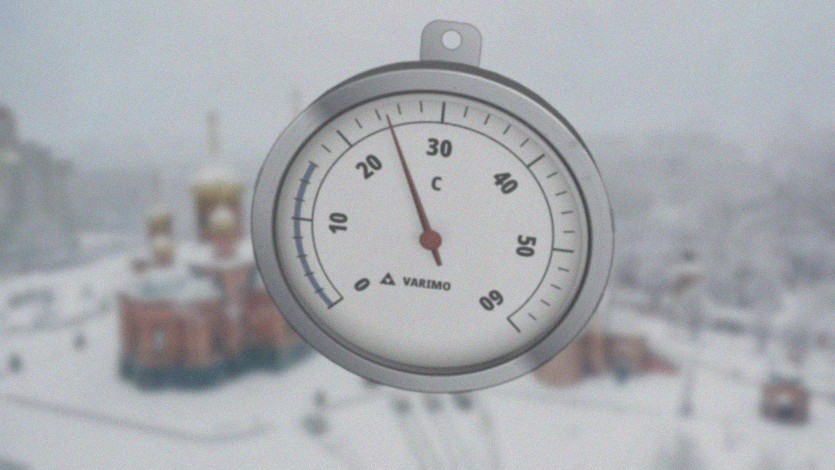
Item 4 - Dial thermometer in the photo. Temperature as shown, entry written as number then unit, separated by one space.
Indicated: 25 °C
